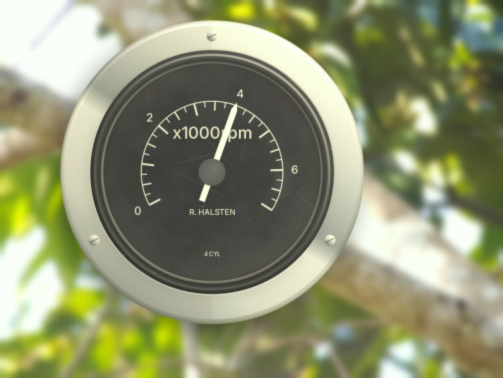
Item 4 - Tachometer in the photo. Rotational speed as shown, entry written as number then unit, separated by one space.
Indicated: 4000 rpm
